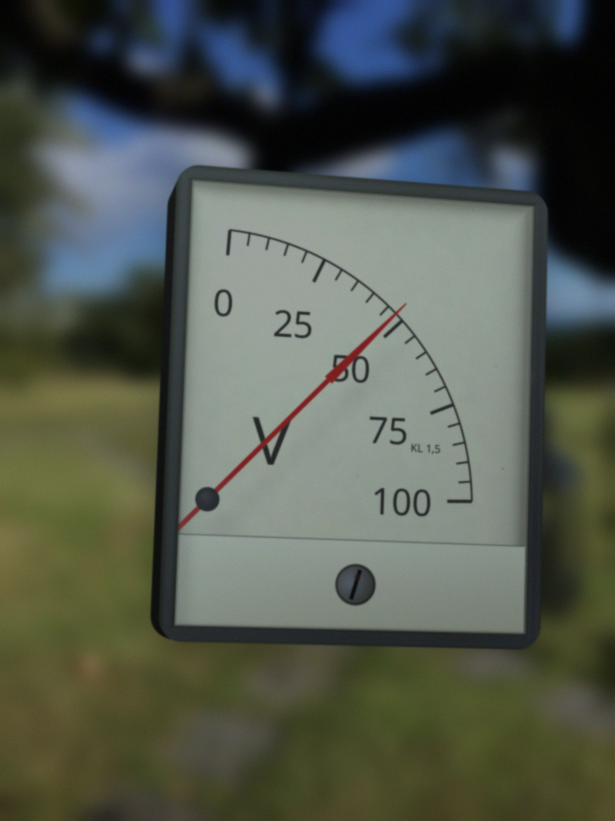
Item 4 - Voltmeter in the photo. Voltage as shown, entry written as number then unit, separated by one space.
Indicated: 47.5 V
